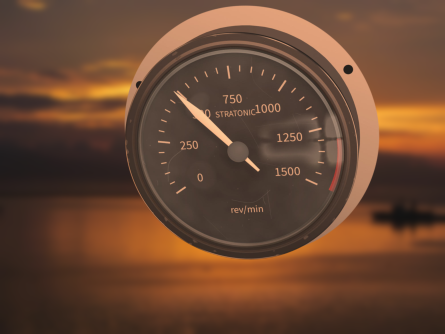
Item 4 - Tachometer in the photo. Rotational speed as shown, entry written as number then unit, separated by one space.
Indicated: 500 rpm
